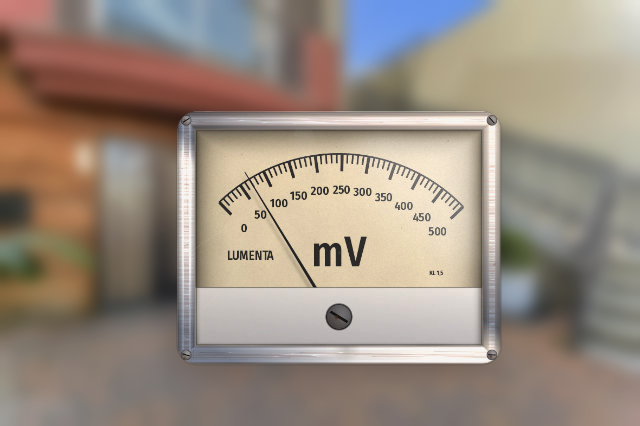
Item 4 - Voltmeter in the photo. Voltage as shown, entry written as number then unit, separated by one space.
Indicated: 70 mV
